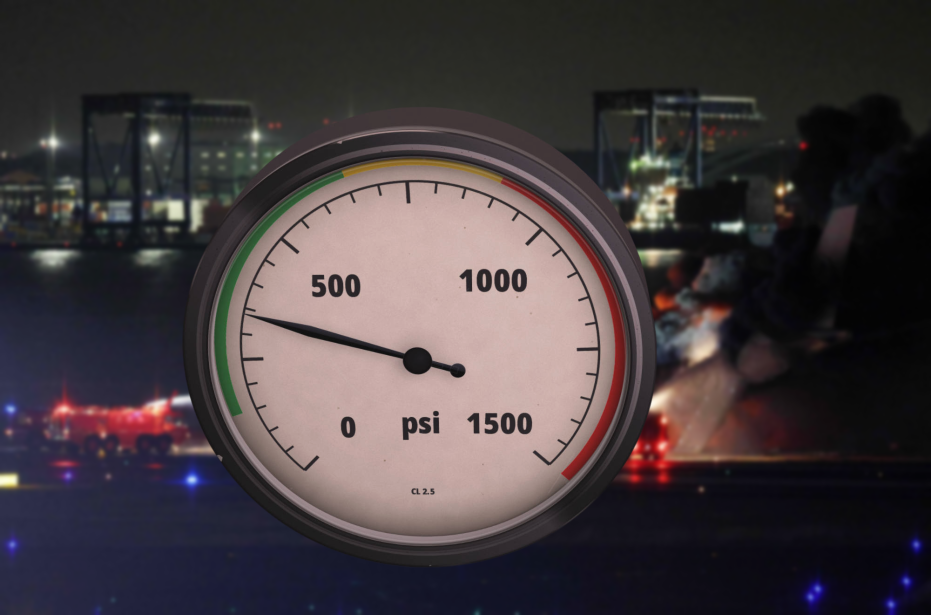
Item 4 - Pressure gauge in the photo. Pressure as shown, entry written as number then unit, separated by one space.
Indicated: 350 psi
